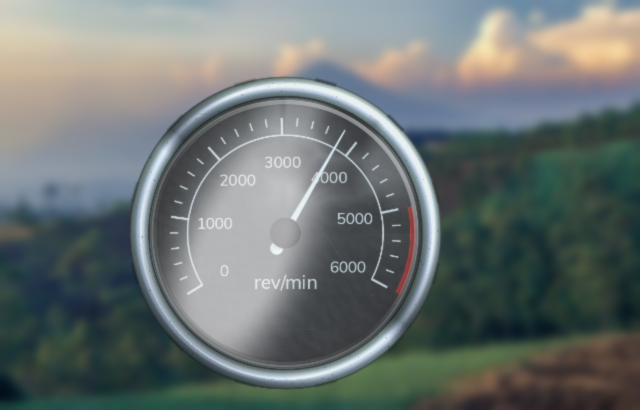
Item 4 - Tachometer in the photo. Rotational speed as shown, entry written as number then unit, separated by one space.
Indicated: 3800 rpm
